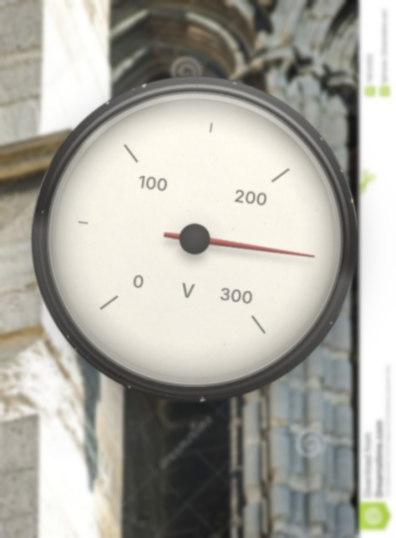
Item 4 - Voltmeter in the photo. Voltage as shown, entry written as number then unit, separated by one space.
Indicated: 250 V
